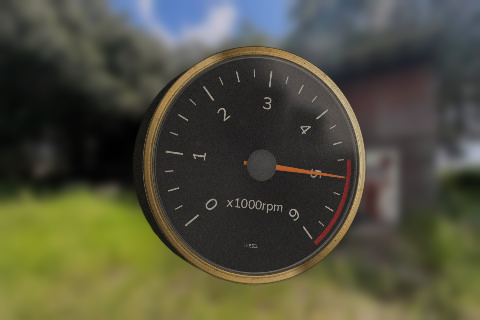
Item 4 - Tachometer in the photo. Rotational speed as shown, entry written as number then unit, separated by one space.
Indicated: 5000 rpm
